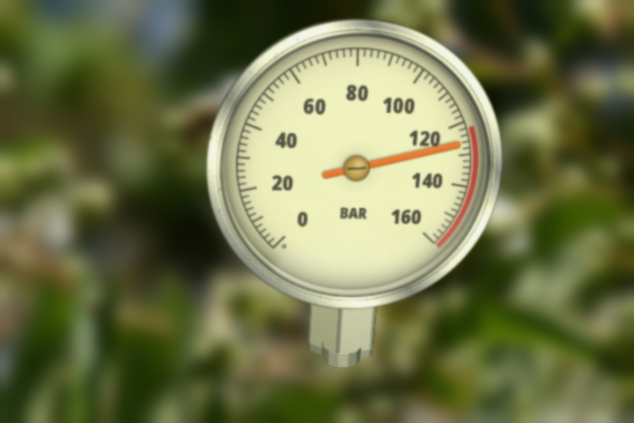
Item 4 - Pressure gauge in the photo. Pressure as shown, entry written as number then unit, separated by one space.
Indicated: 126 bar
